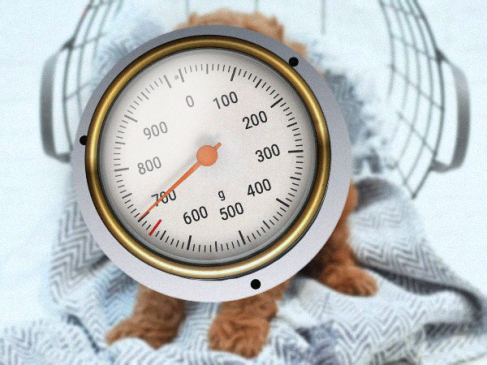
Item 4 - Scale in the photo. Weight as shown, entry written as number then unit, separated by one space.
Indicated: 700 g
